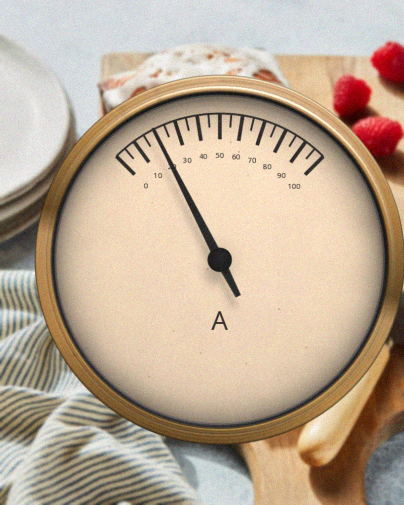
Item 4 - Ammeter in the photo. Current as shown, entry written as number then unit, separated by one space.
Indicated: 20 A
